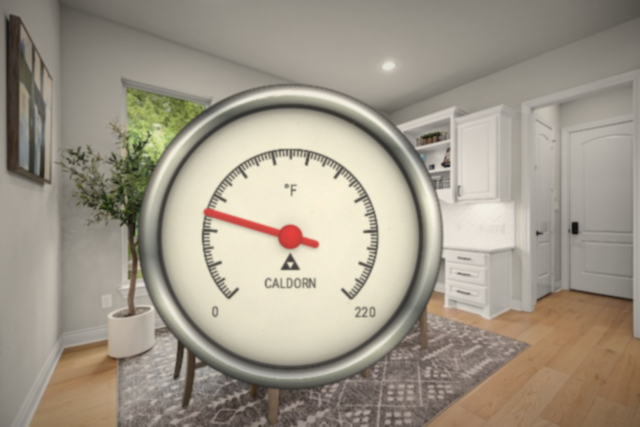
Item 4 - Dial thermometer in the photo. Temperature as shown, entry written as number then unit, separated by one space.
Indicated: 50 °F
